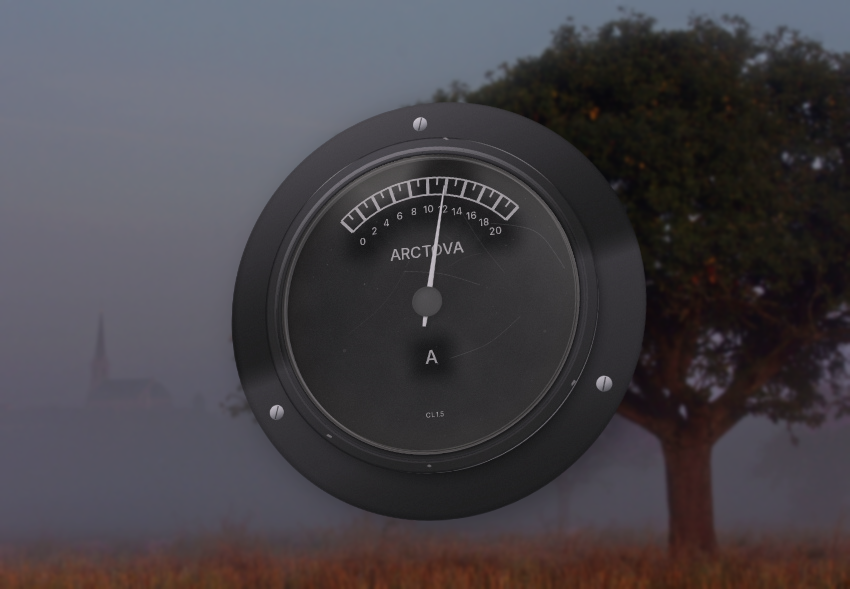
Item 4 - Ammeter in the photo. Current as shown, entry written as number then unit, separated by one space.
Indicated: 12 A
